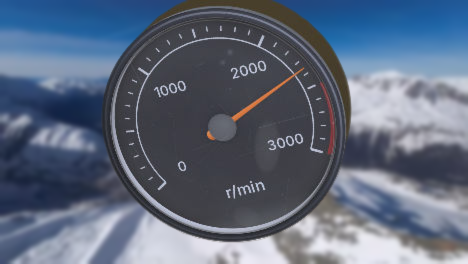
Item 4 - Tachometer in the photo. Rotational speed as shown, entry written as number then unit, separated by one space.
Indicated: 2350 rpm
